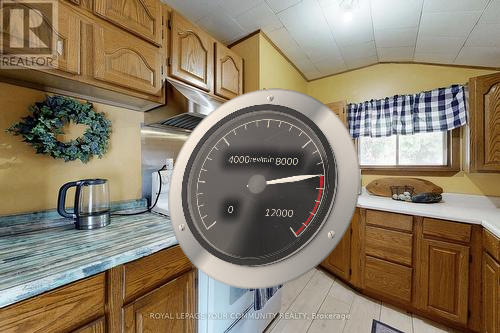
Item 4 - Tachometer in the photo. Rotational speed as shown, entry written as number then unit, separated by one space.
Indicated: 9500 rpm
